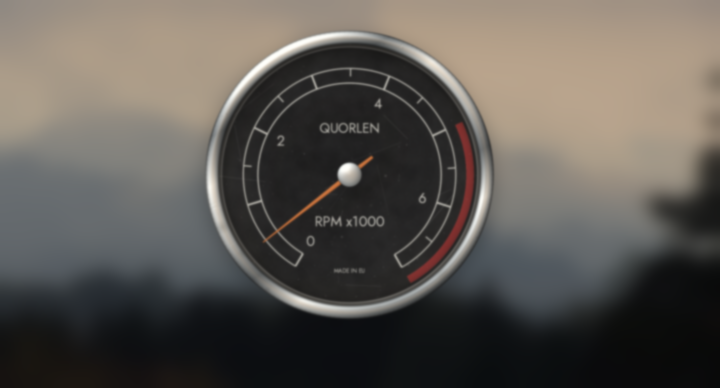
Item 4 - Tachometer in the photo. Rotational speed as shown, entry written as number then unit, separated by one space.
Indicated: 500 rpm
